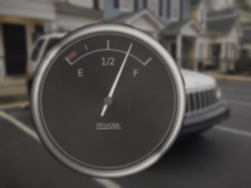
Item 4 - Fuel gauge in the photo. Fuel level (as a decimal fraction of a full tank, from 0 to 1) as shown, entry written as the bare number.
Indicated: 0.75
